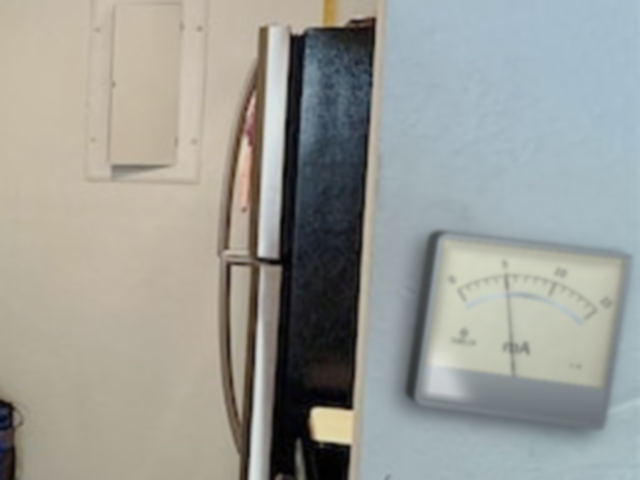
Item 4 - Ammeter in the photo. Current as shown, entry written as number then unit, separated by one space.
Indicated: 5 mA
